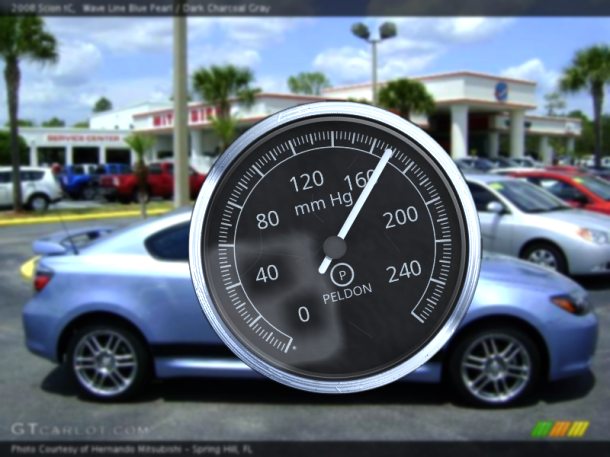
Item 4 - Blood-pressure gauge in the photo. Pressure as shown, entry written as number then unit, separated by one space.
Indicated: 168 mmHg
